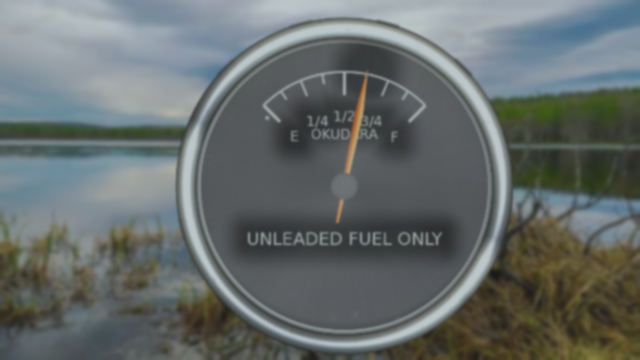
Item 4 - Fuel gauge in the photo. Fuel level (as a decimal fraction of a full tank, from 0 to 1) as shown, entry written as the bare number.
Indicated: 0.625
